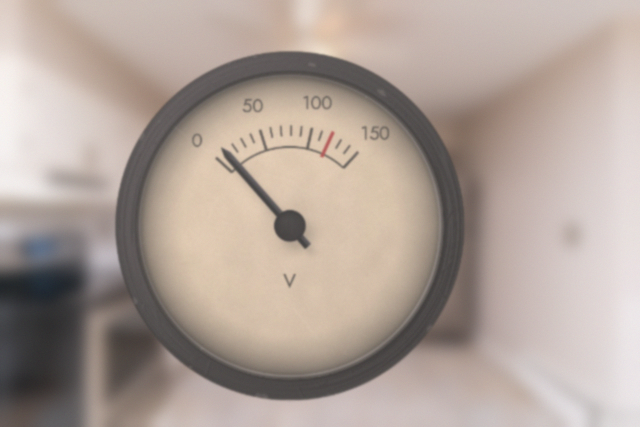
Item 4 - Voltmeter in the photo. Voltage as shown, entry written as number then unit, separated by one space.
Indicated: 10 V
